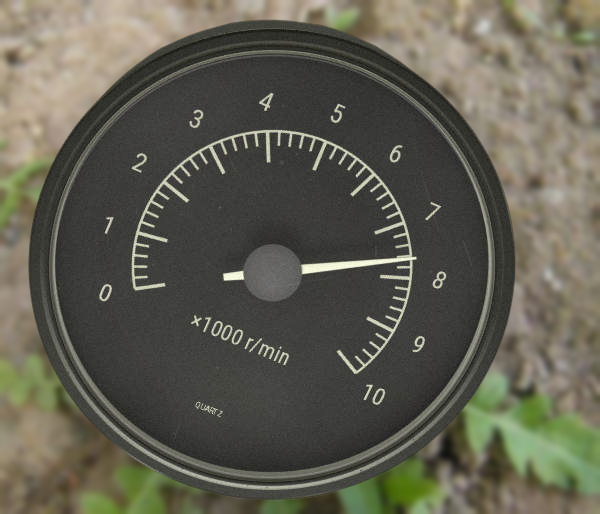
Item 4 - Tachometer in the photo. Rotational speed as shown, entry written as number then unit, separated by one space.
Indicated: 7600 rpm
